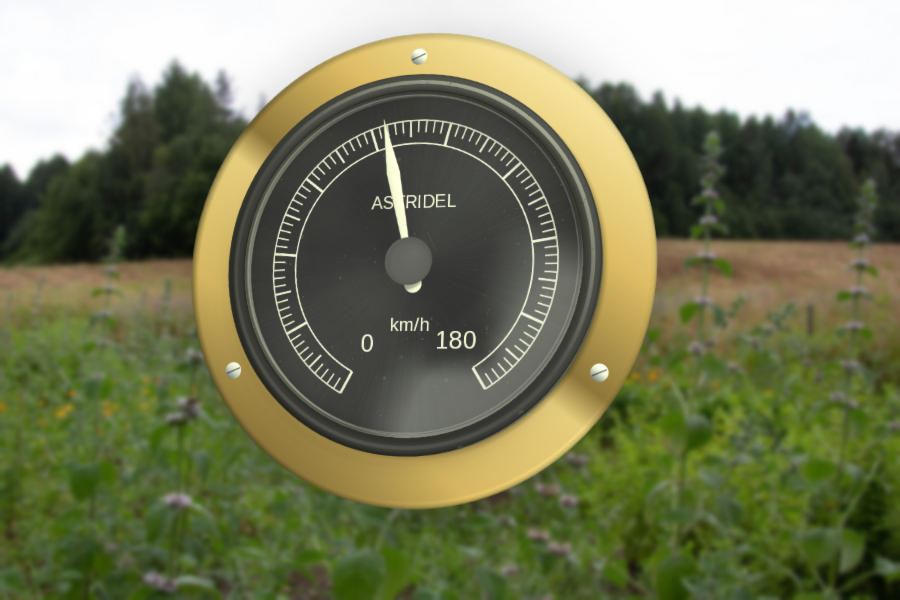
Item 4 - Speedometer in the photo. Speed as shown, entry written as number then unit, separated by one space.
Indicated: 84 km/h
